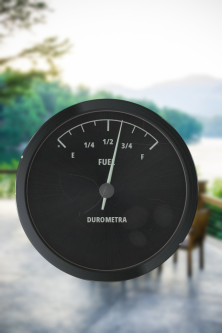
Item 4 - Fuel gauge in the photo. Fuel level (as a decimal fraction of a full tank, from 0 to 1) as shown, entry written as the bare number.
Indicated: 0.625
